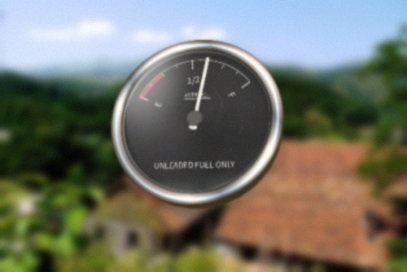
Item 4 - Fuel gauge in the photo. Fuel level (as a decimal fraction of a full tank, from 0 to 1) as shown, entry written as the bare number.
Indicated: 0.625
